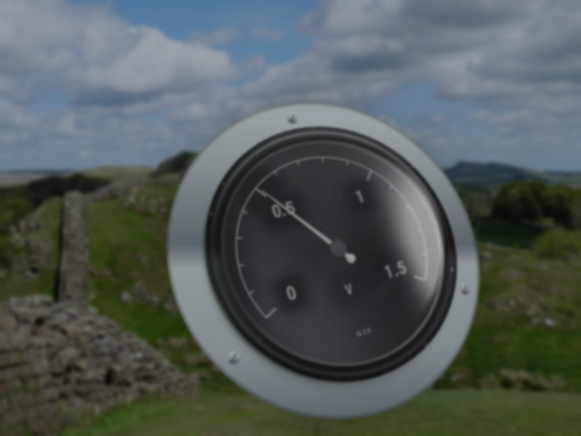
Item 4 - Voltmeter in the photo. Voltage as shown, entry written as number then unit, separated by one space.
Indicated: 0.5 V
